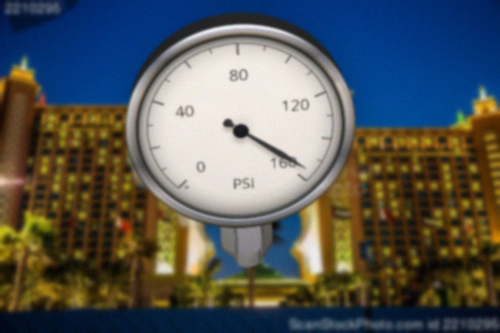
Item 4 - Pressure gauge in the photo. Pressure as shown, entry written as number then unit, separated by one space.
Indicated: 155 psi
